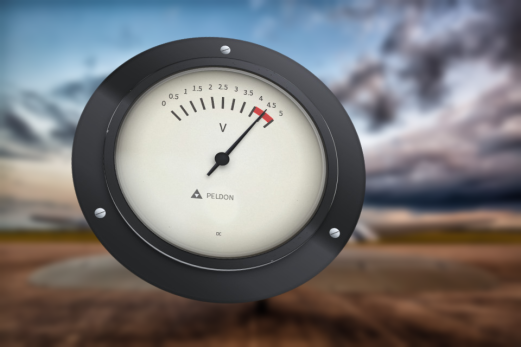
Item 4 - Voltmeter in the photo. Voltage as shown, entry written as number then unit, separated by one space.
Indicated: 4.5 V
